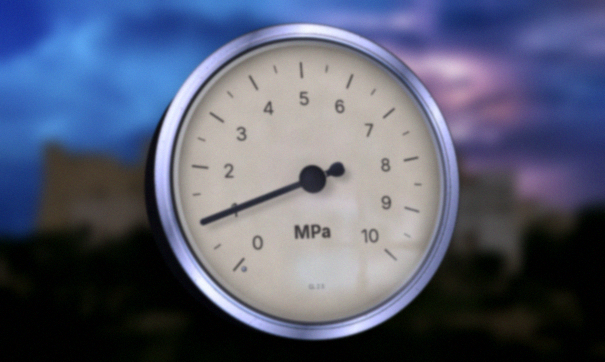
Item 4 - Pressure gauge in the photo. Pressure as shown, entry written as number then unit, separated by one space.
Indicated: 1 MPa
